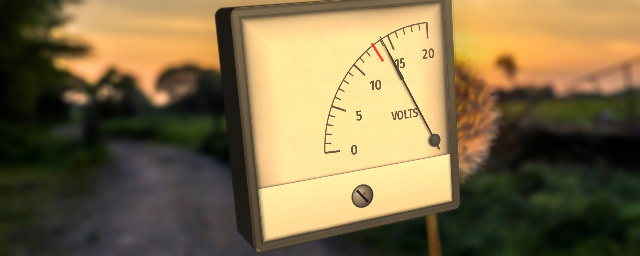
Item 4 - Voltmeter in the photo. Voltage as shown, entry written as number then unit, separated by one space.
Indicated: 14 V
